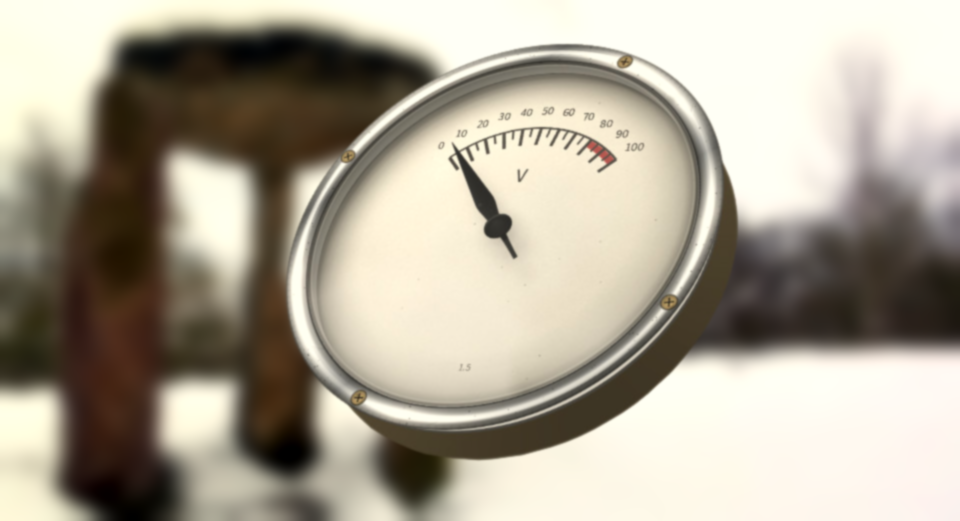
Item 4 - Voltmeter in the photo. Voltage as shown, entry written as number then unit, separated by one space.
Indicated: 5 V
